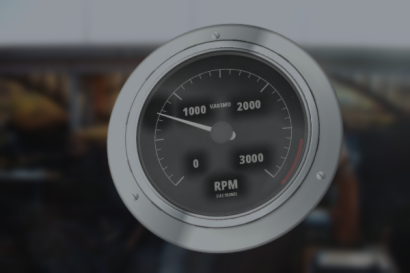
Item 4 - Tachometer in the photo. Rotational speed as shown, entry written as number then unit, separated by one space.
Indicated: 750 rpm
